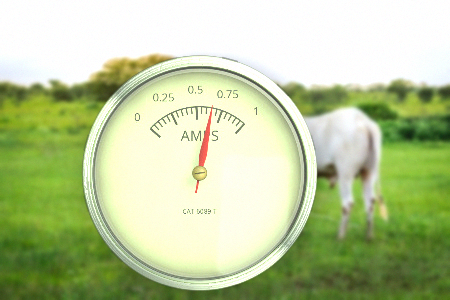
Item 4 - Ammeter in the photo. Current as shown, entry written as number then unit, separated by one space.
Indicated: 0.65 A
